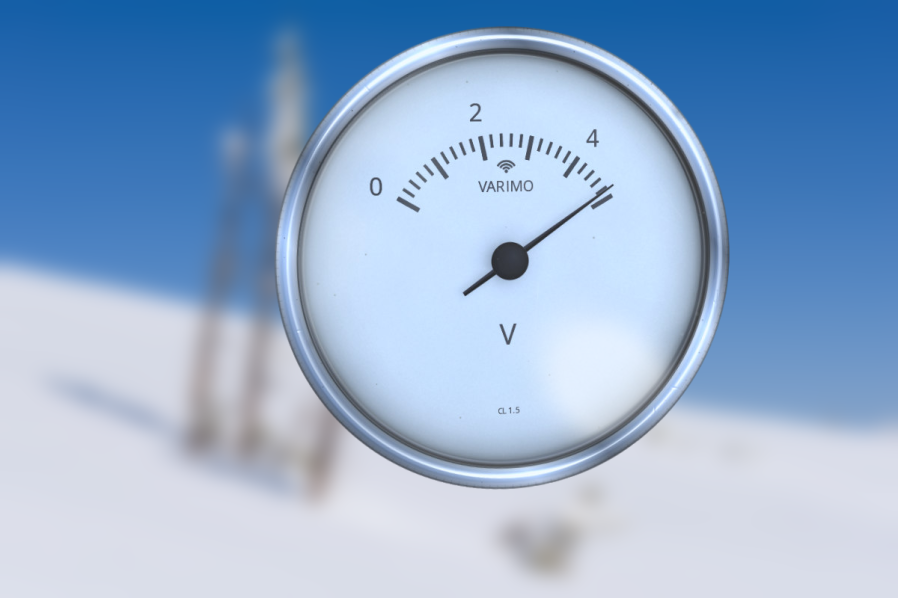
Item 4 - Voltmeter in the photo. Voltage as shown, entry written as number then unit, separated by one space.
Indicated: 4.8 V
